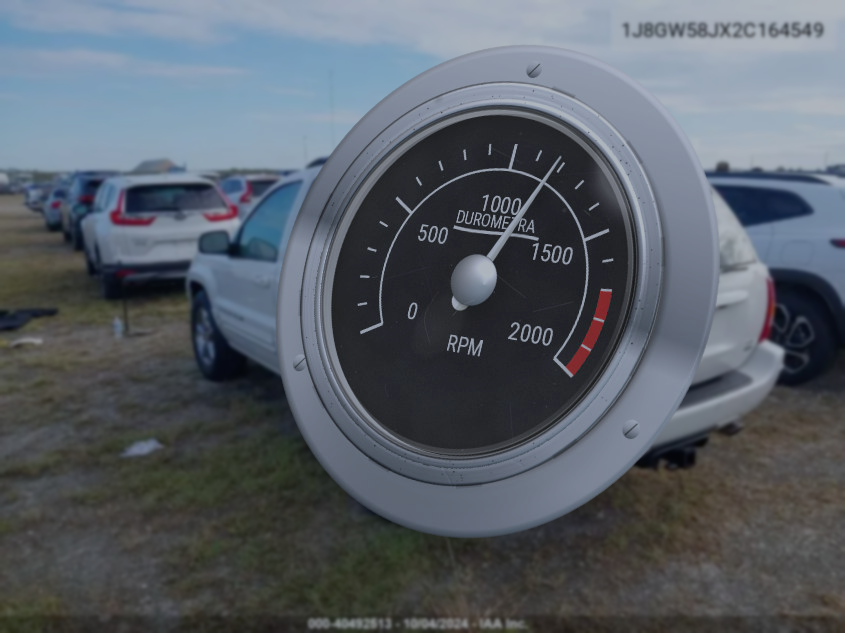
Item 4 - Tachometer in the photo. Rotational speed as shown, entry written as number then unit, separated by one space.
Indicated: 1200 rpm
